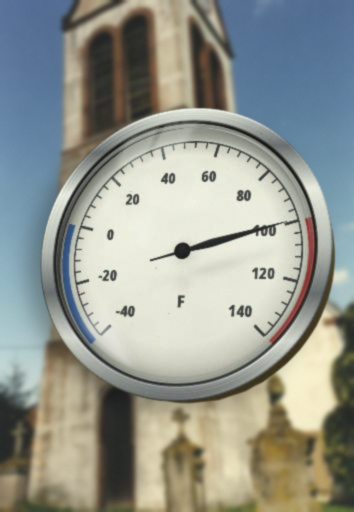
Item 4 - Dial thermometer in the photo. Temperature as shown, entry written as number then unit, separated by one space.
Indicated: 100 °F
